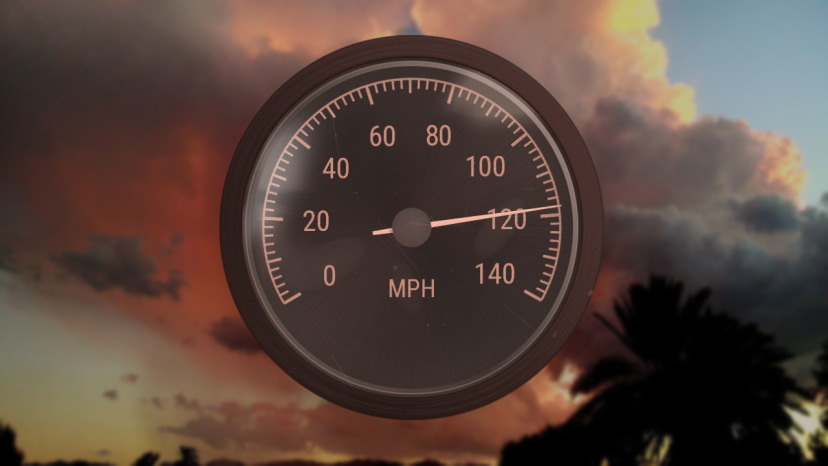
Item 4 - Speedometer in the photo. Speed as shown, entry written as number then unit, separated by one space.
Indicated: 118 mph
